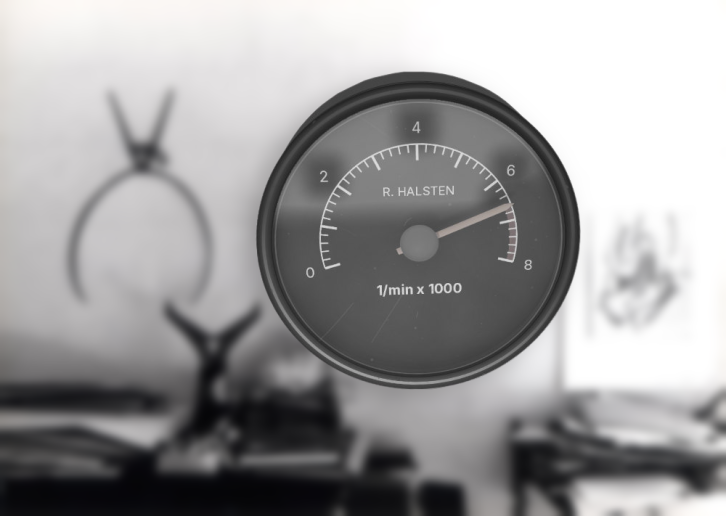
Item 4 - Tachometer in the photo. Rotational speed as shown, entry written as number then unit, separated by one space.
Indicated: 6600 rpm
